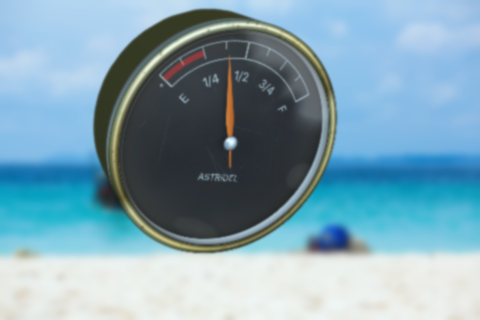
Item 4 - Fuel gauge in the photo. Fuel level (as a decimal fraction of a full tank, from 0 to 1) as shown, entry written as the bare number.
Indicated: 0.375
